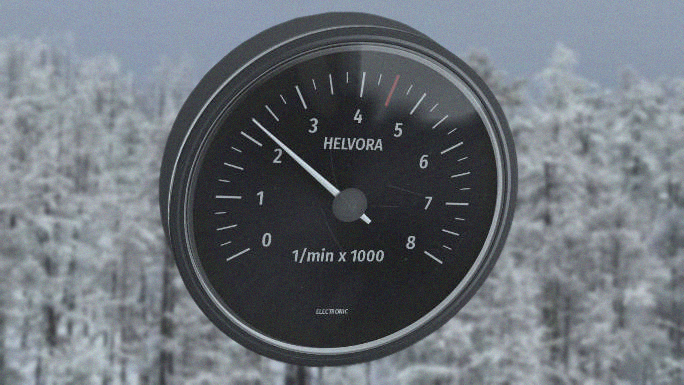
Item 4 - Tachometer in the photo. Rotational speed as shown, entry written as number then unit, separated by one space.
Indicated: 2250 rpm
